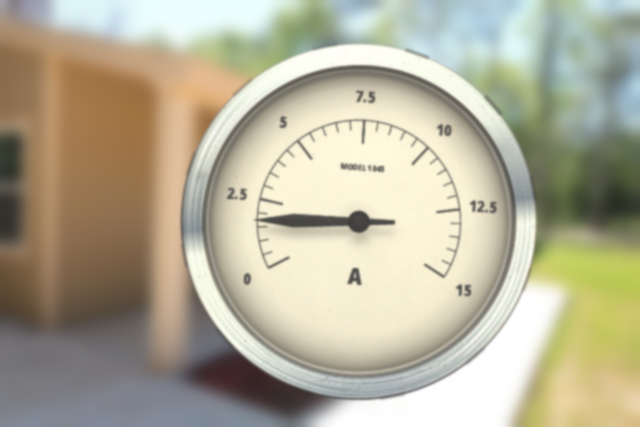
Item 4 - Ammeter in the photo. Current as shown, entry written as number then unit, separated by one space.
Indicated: 1.75 A
